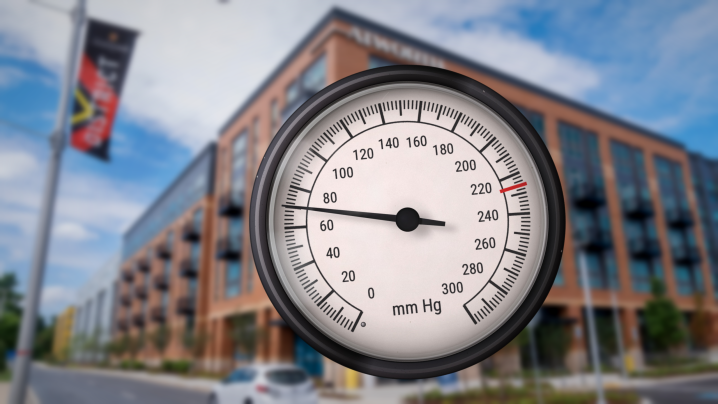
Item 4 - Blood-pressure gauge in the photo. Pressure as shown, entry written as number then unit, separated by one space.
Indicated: 70 mmHg
